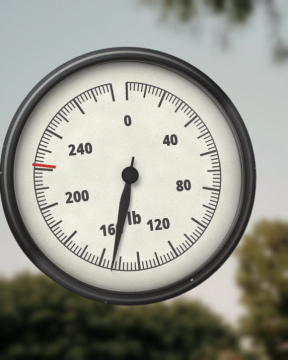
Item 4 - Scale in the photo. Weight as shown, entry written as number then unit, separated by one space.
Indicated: 154 lb
